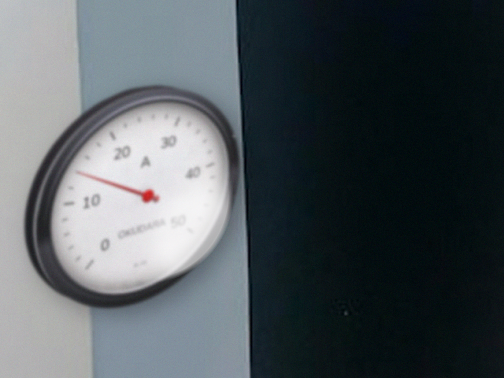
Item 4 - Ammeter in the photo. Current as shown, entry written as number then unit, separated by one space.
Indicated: 14 A
